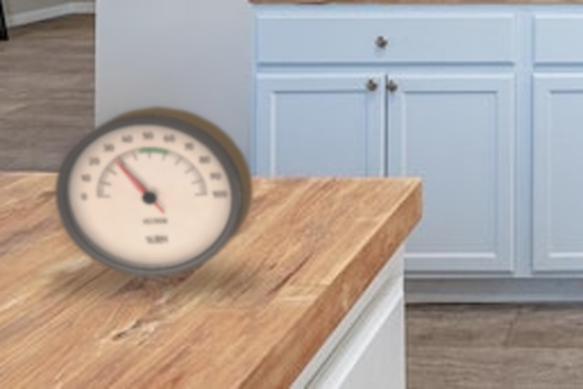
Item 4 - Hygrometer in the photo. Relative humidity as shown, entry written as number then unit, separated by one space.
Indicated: 30 %
